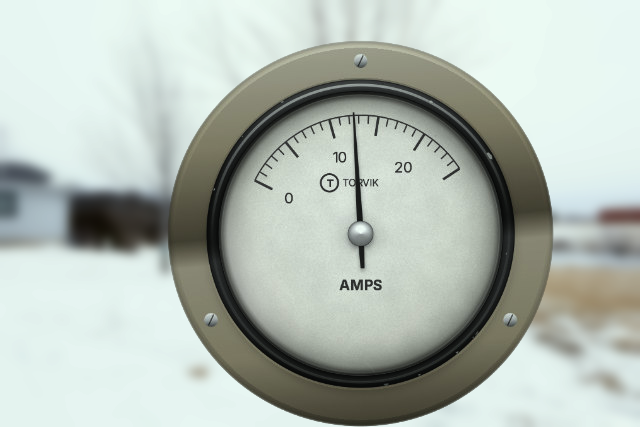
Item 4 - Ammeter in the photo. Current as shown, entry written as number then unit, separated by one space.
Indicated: 12.5 A
